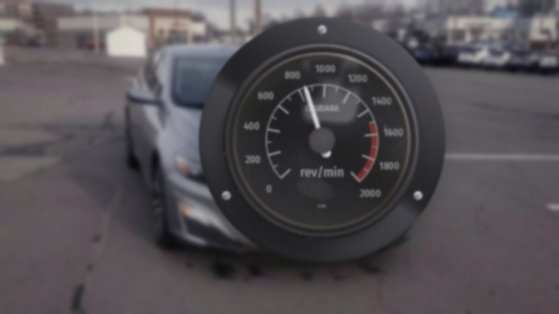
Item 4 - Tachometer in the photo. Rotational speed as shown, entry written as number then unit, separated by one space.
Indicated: 850 rpm
